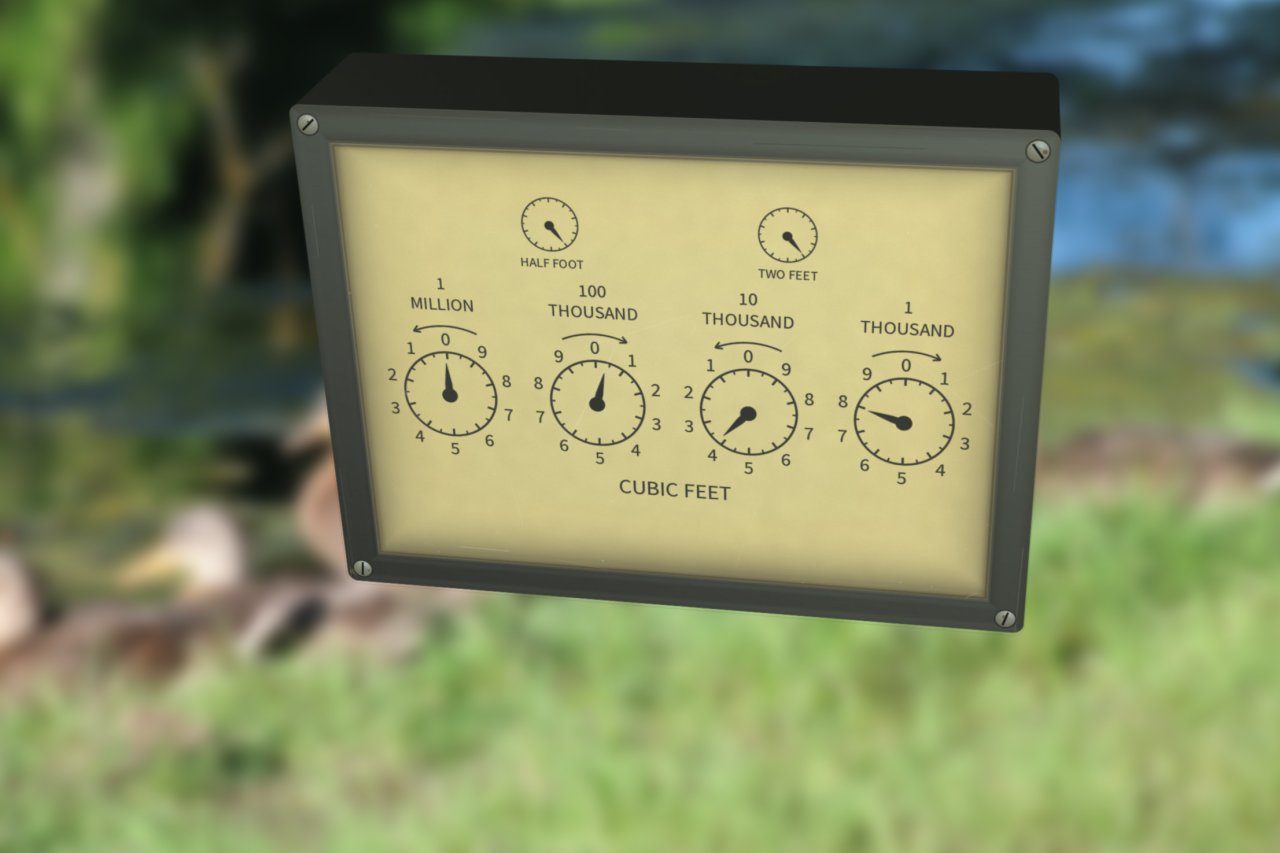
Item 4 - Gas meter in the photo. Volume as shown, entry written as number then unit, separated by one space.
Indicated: 3800 ft³
